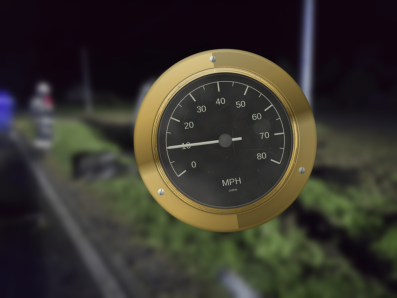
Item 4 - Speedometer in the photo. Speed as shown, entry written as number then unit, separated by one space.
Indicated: 10 mph
